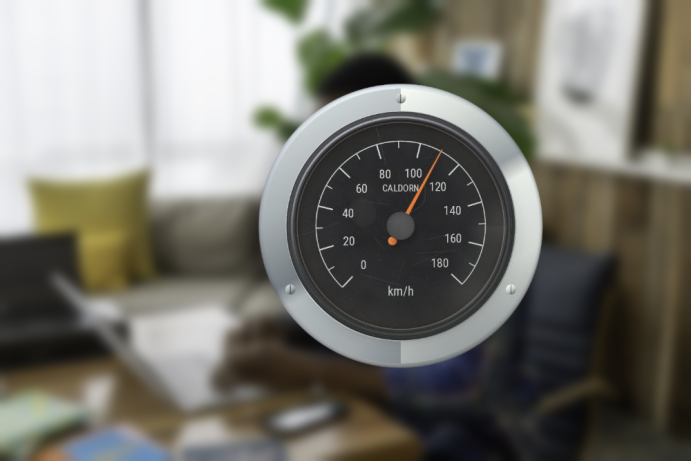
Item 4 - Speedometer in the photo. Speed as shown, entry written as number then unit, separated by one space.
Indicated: 110 km/h
